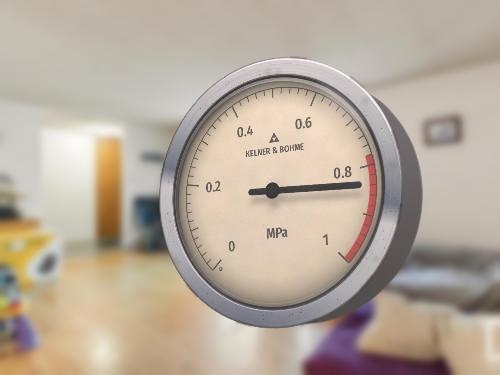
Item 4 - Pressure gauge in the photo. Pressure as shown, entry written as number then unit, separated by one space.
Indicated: 0.84 MPa
